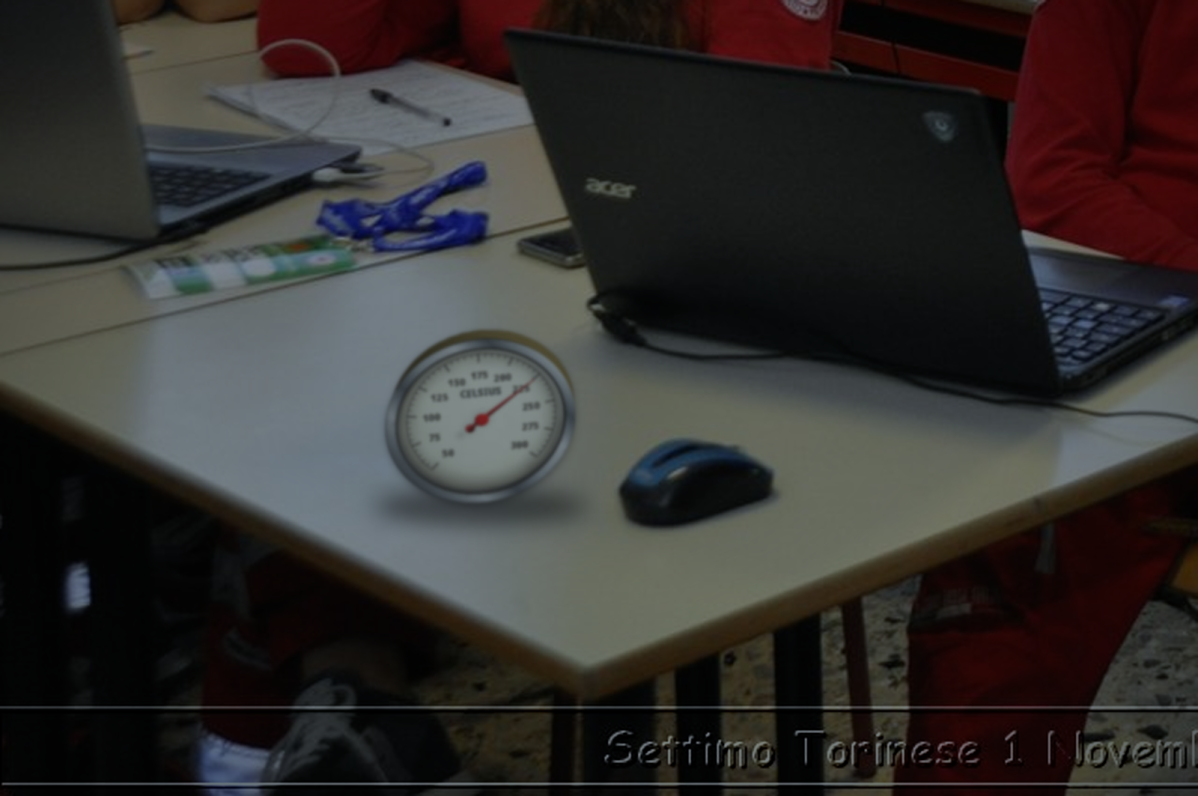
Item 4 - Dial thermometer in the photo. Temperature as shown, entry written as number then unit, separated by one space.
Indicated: 225 °C
